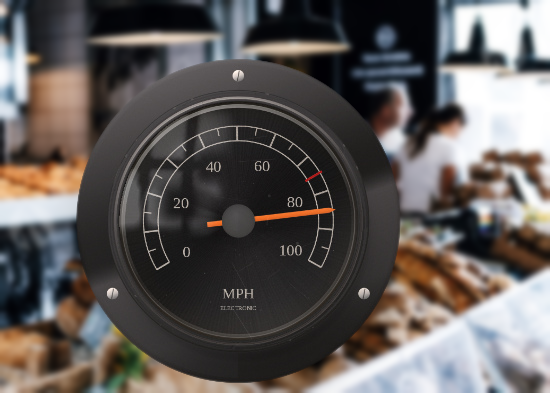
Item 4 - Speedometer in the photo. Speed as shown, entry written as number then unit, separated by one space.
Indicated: 85 mph
